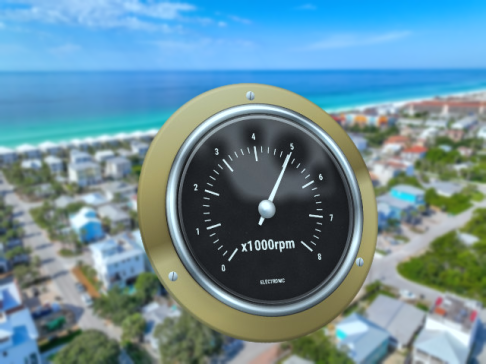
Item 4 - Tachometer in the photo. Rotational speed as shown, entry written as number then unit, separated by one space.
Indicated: 5000 rpm
